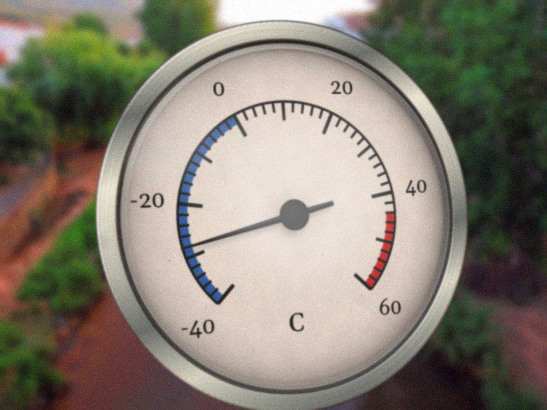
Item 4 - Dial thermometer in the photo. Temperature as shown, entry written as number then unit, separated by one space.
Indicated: -28 °C
